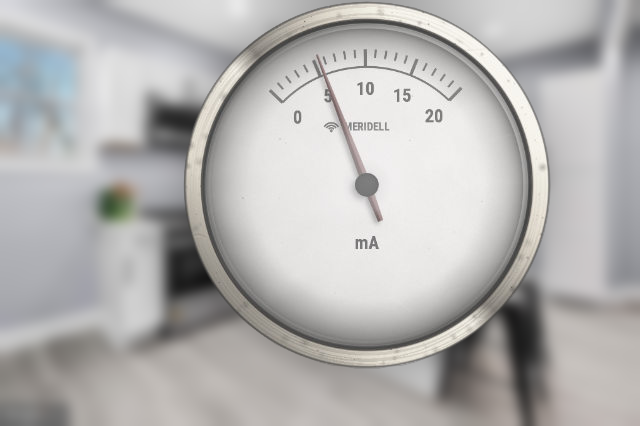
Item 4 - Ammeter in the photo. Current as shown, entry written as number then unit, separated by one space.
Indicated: 5.5 mA
